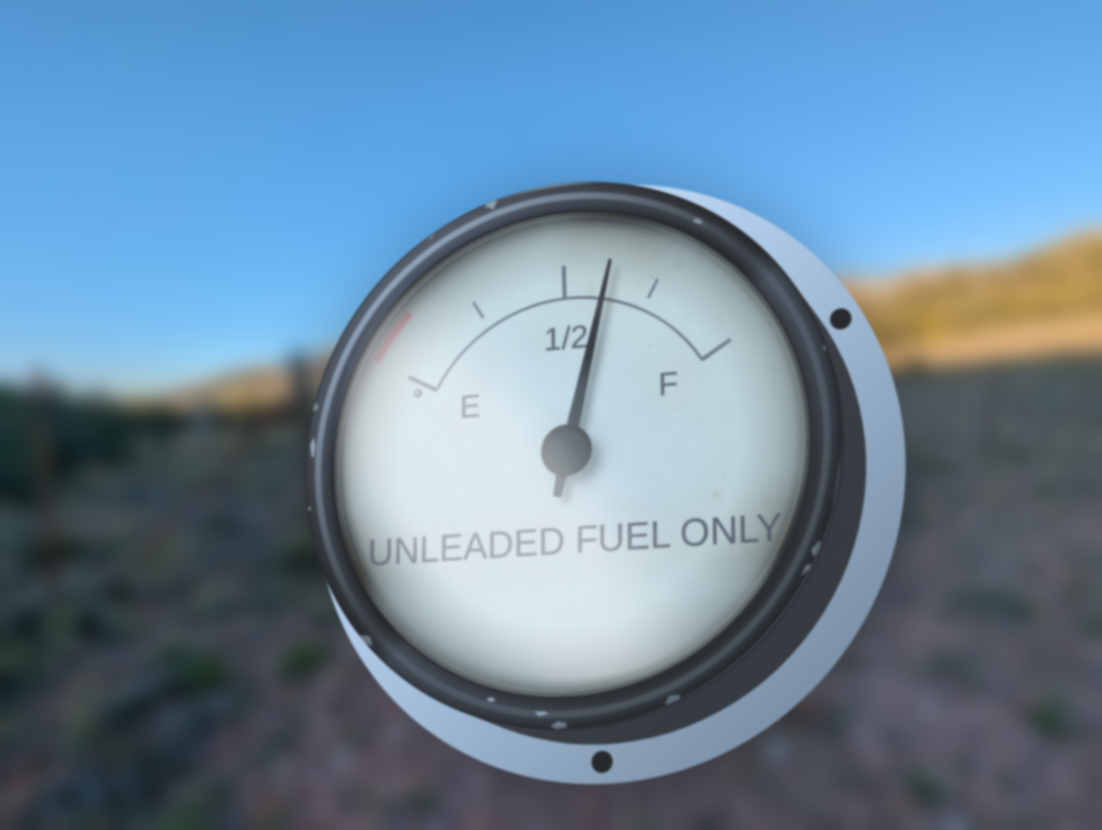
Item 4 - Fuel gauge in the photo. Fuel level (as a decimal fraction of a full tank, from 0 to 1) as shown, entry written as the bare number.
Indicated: 0.625
